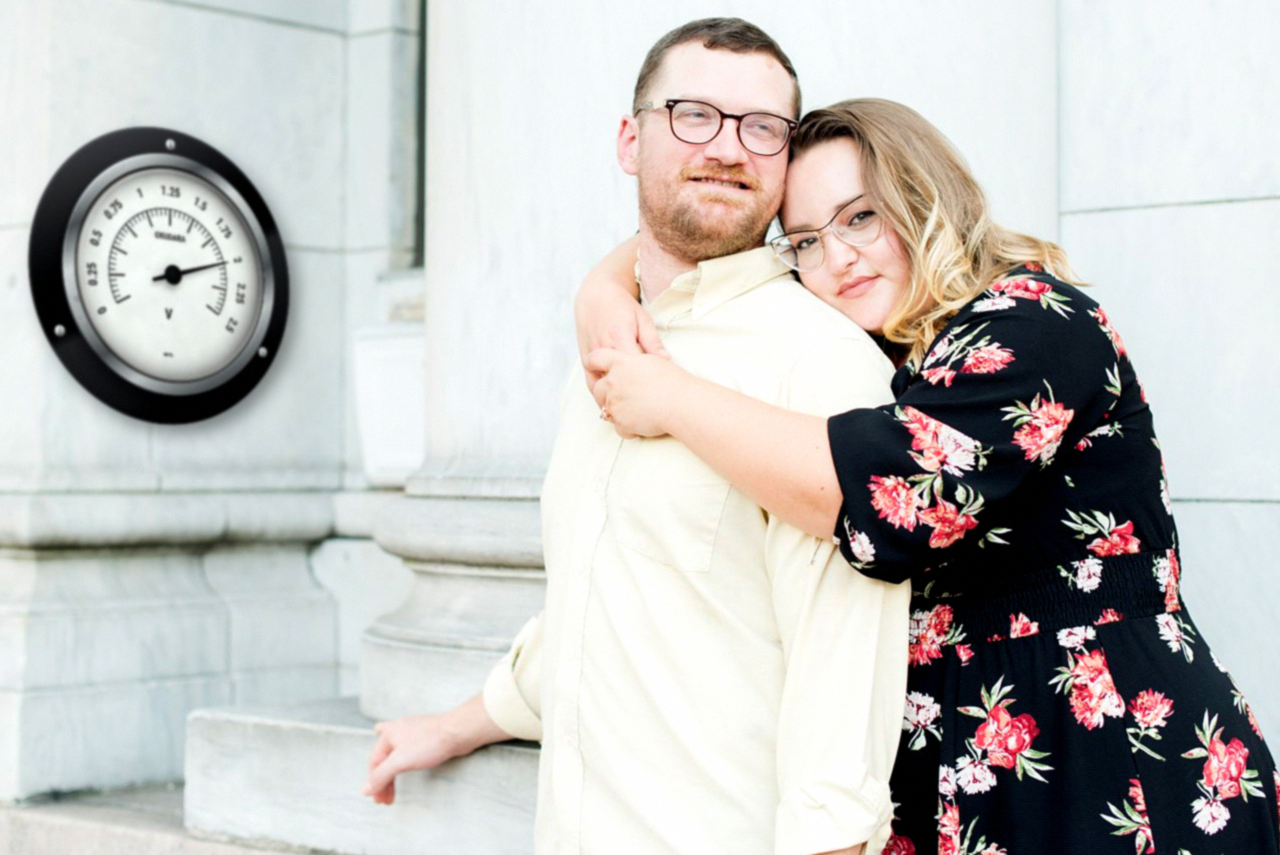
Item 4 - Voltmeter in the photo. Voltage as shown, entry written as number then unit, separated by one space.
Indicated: 2 V
